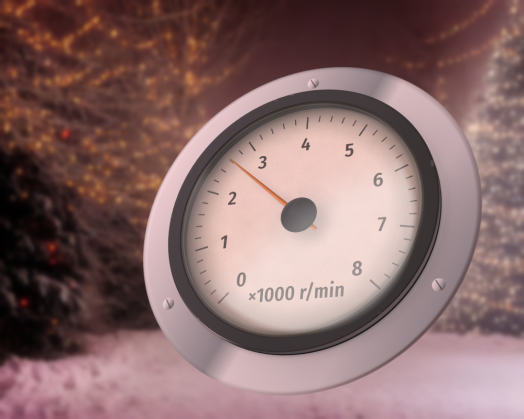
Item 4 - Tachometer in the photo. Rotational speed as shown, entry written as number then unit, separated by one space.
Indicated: 2600 rpm
